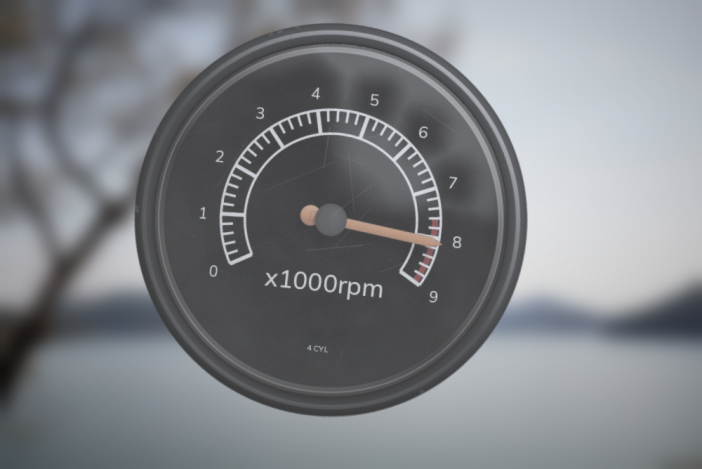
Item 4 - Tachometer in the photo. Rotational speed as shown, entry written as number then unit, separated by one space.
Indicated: 8100 rpm
